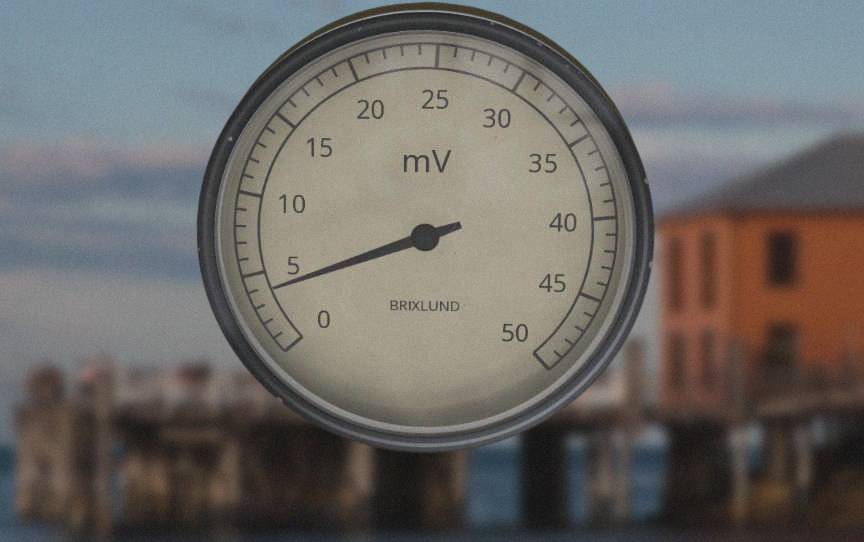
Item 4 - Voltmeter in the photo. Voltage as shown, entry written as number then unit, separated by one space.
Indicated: 4 mV
